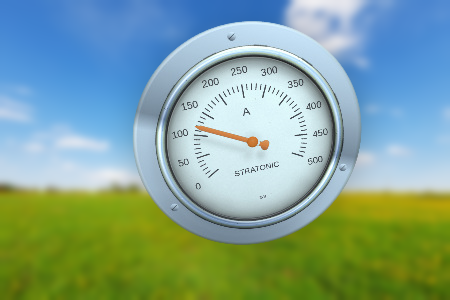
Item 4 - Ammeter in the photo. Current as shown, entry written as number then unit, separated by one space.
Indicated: 120 A
